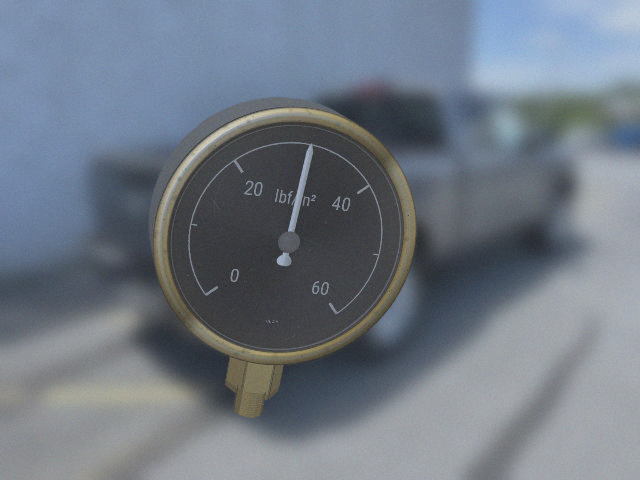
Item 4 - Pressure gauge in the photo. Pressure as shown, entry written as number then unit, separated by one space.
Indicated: 30 psi
